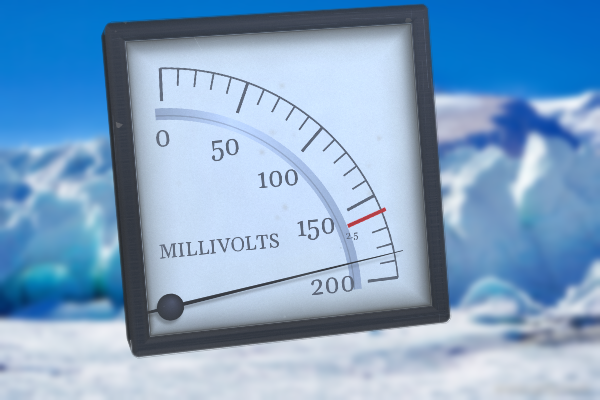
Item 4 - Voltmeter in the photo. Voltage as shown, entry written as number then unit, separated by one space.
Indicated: 185 mV
